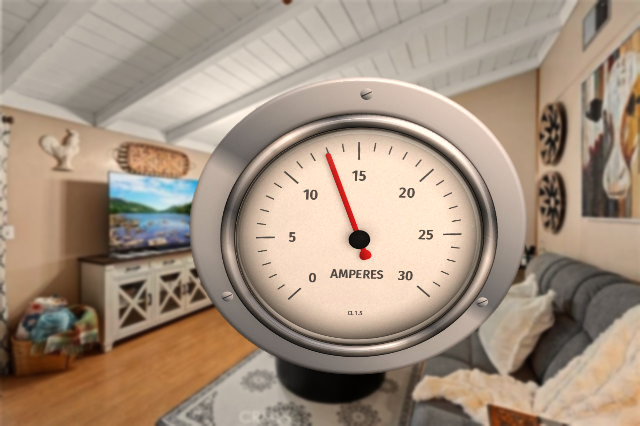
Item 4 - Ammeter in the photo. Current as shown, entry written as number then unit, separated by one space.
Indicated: 13 A
